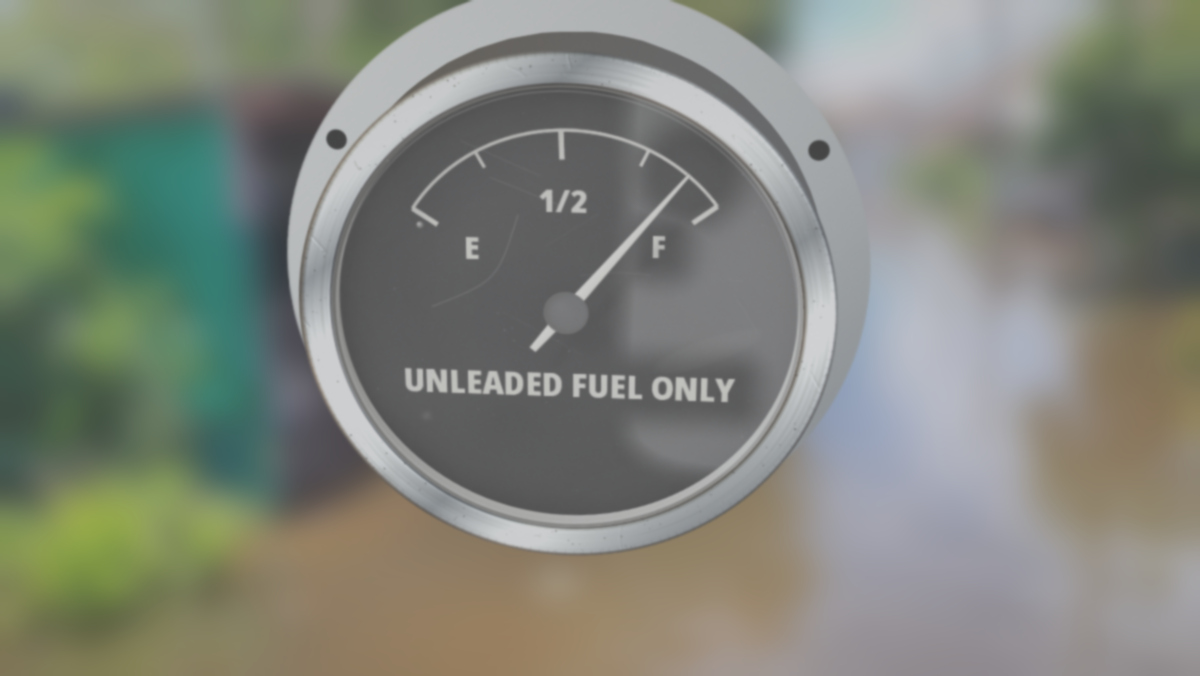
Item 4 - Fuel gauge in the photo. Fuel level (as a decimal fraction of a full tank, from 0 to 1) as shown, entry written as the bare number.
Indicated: 0.875
